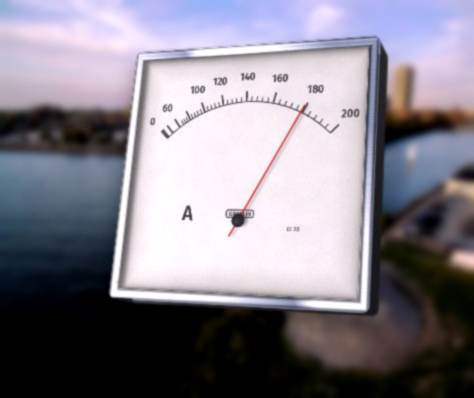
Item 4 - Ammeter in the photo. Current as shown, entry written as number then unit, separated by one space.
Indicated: 180 A
